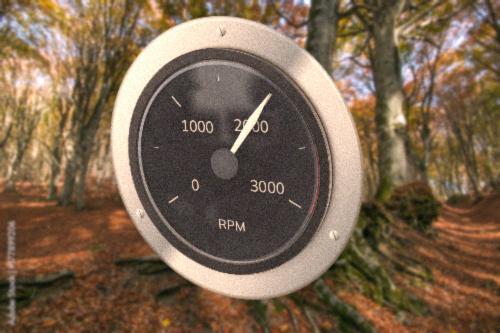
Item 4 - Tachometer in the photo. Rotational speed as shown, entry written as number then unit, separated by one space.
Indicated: 2000 rpm
